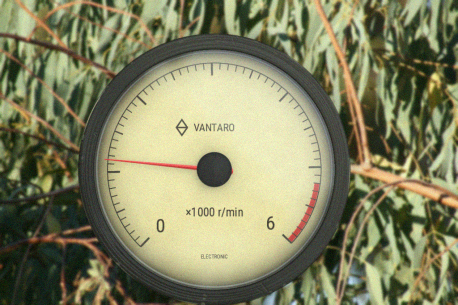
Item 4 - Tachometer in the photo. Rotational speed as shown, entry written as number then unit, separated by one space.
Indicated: 1150 rpm
